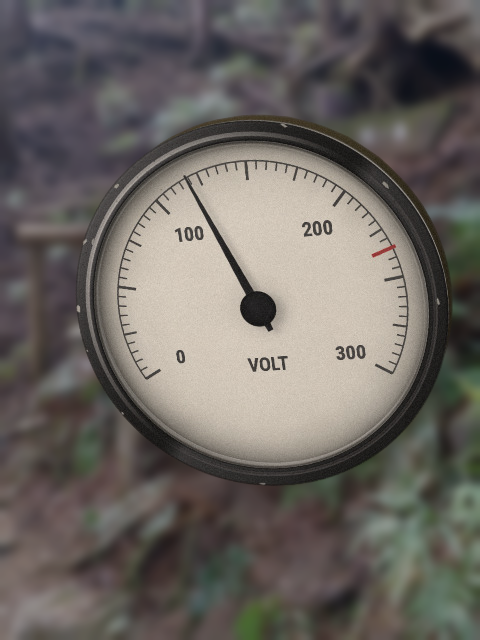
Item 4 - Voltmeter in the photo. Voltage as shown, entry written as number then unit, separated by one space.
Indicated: 120 V
